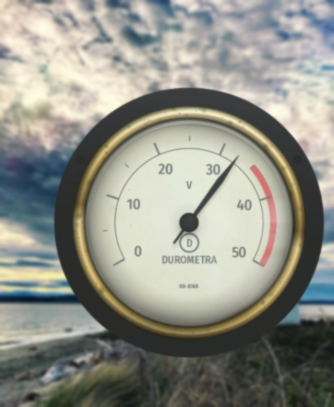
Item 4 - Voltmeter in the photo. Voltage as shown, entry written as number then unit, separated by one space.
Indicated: 32.5 V
